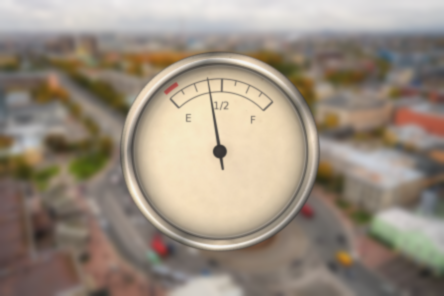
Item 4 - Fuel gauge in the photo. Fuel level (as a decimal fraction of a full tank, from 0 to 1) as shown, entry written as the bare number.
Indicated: 0.375
